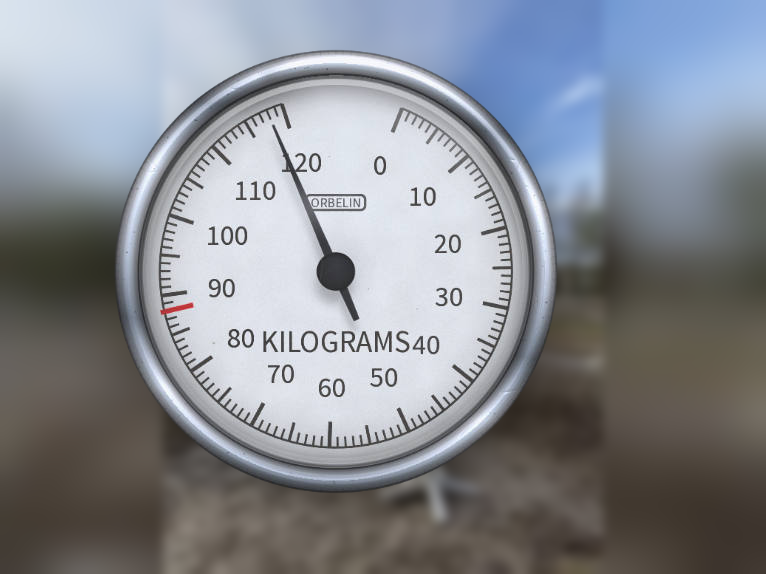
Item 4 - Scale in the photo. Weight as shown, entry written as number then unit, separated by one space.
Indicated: 118 kg
